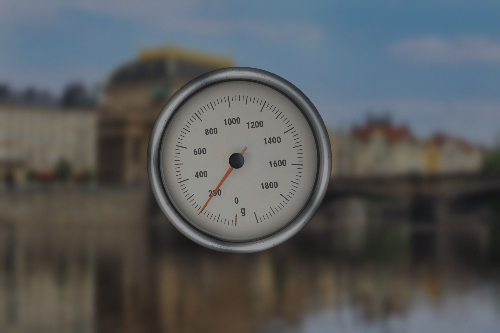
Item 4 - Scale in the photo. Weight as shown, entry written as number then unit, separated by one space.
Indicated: 200 g
